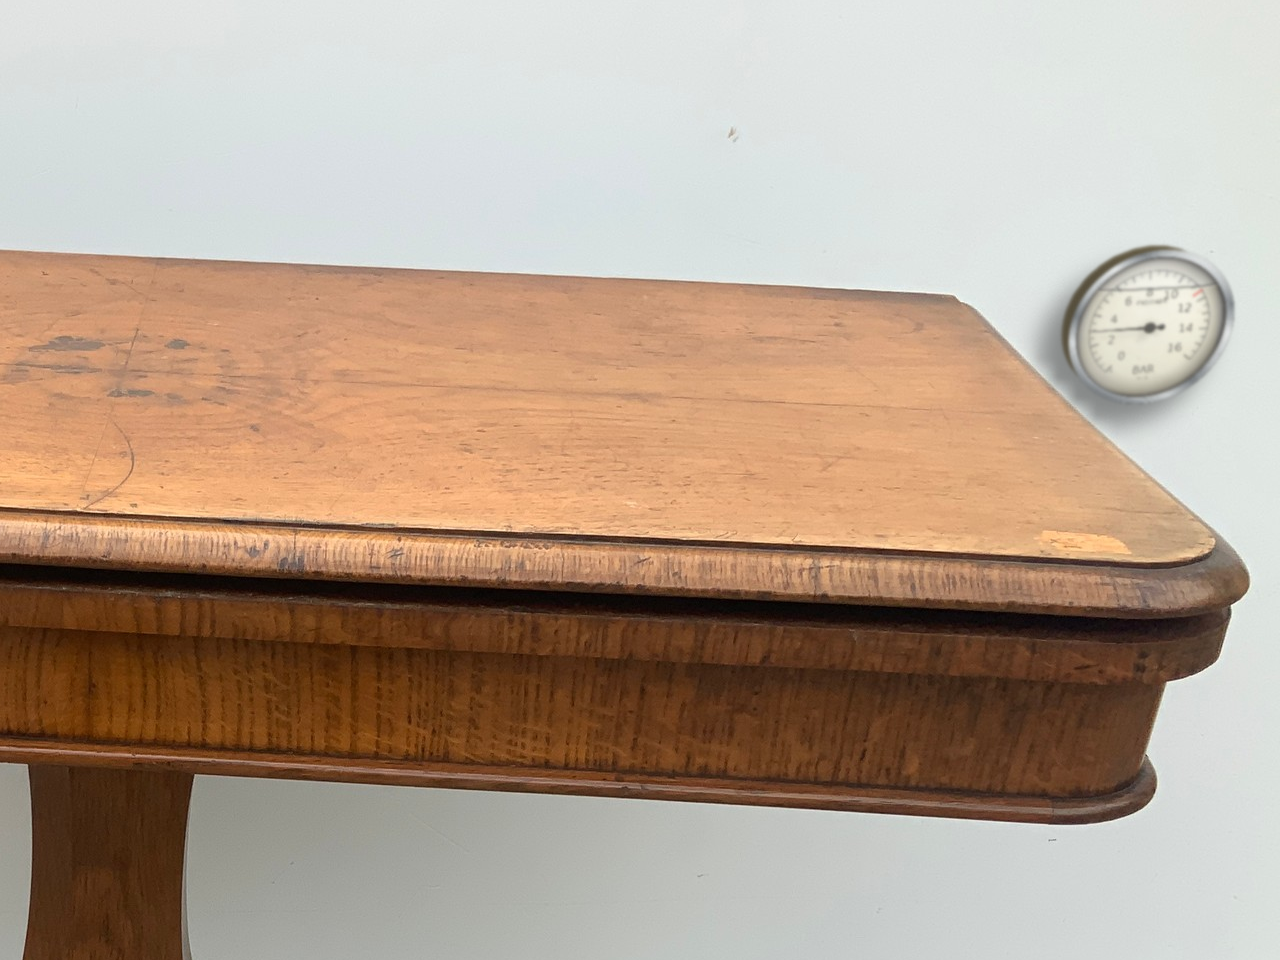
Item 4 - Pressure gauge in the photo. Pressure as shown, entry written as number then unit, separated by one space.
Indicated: 3 bar
